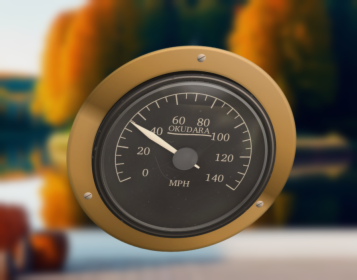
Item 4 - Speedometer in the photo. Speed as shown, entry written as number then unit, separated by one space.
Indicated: 35 mph
